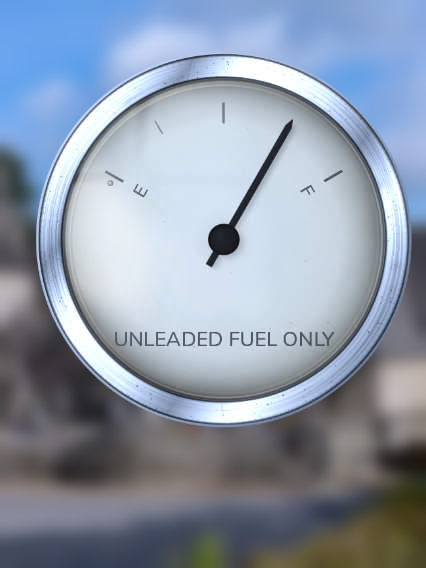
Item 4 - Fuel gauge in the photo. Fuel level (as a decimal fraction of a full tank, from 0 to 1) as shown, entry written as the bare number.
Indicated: 0.75
